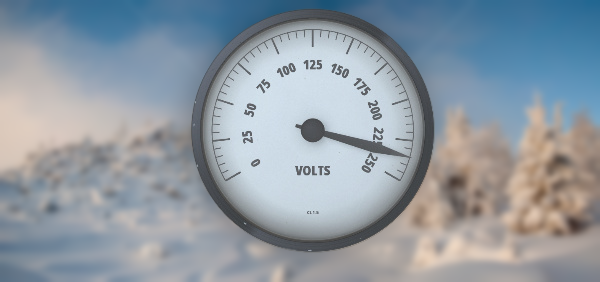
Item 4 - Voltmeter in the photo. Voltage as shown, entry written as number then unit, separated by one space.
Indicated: 235 V
